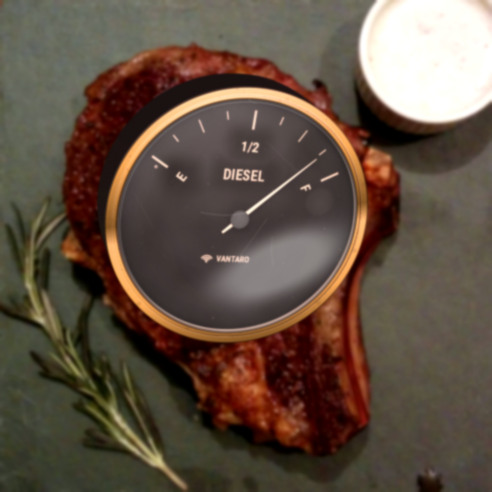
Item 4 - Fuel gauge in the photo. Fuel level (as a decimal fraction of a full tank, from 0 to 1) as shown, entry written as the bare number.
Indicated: 0.875
